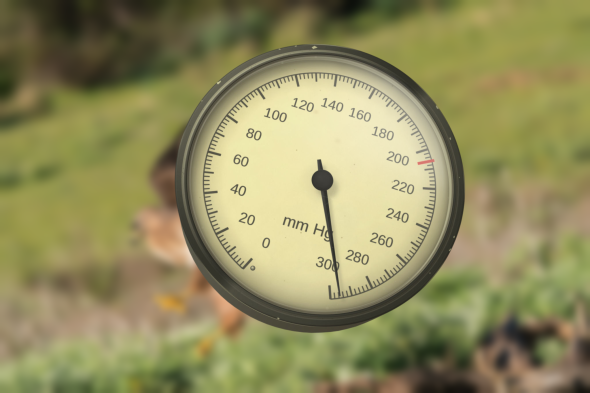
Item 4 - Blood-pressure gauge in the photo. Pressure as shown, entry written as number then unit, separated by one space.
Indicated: 296 mmHg
